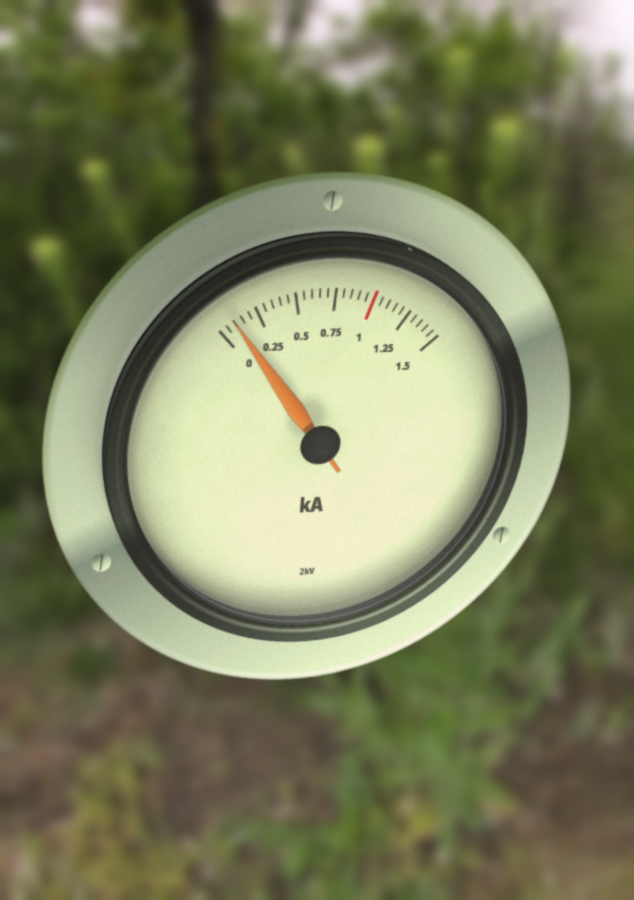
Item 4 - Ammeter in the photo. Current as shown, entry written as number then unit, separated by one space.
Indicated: 0.1 kA
